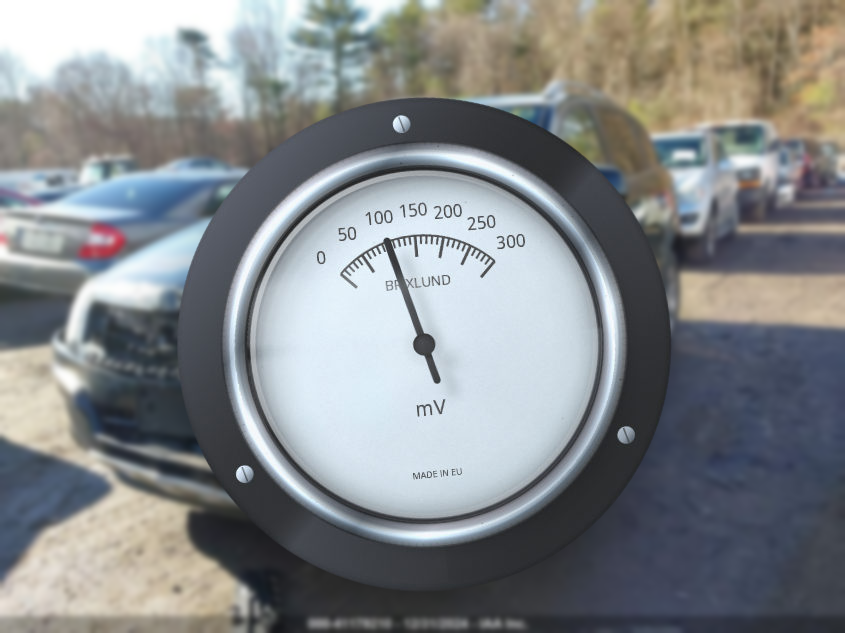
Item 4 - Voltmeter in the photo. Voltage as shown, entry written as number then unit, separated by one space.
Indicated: 100 mV
